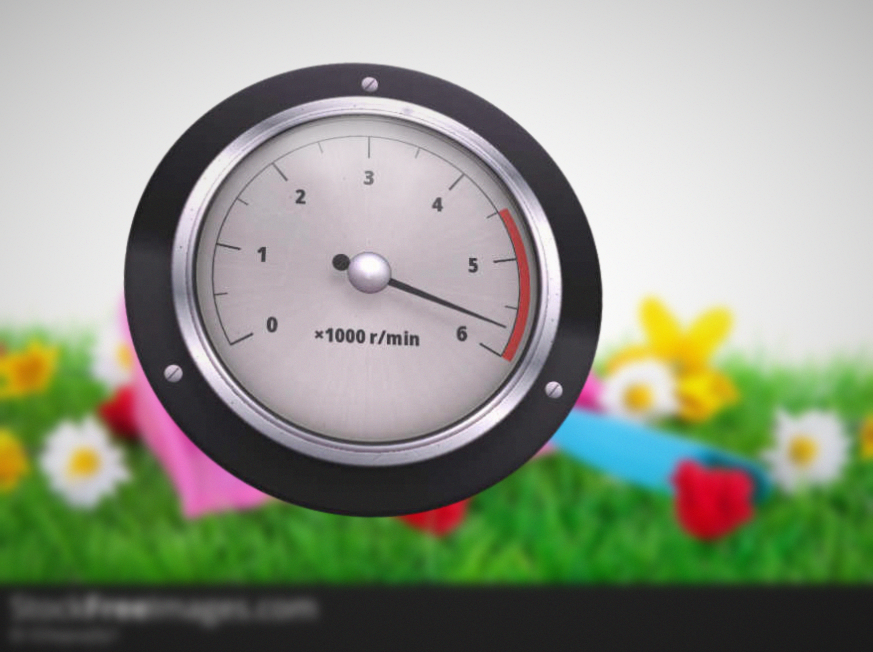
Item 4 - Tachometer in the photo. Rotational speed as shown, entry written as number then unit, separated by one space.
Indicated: 5750 rpm
